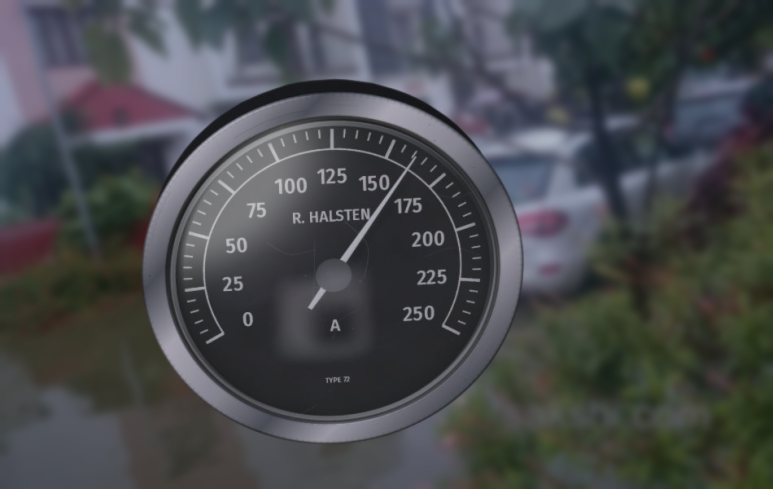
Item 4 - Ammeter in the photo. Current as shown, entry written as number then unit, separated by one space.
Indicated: 160 A
